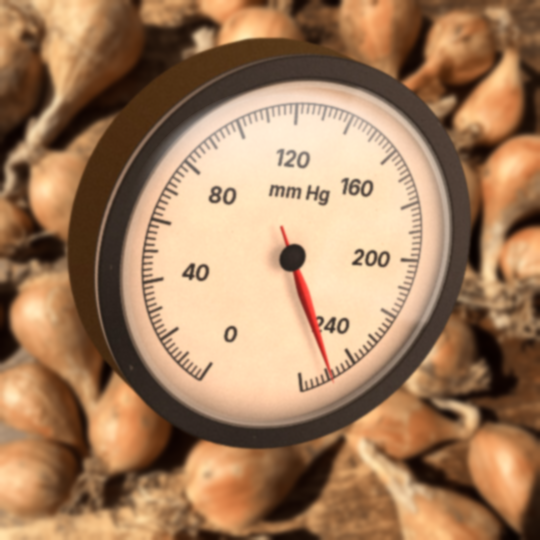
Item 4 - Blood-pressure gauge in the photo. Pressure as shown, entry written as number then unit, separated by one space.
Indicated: 250 mmHg
